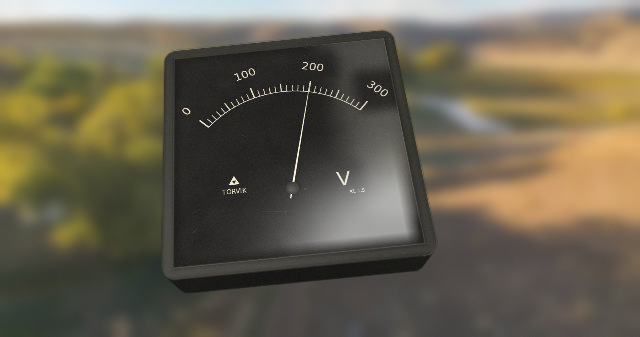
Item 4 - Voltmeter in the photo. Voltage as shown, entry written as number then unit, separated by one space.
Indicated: 200 V
